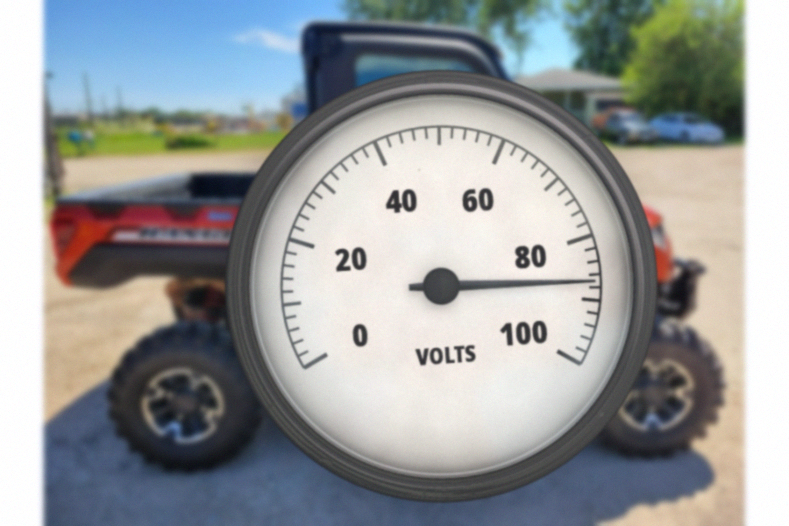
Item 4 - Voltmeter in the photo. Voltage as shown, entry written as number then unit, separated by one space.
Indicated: 87 V
